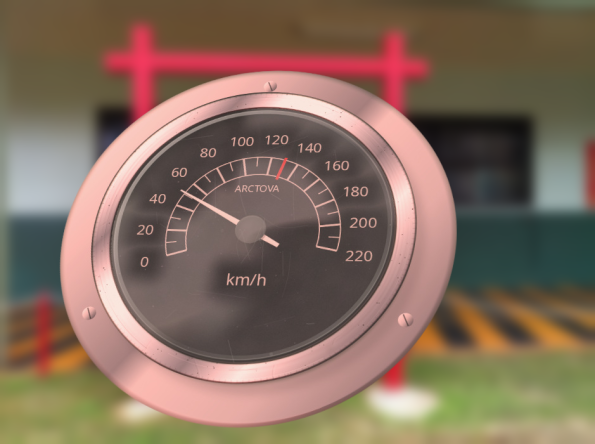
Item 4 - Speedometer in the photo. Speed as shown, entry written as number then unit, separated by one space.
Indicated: 50 km/h
